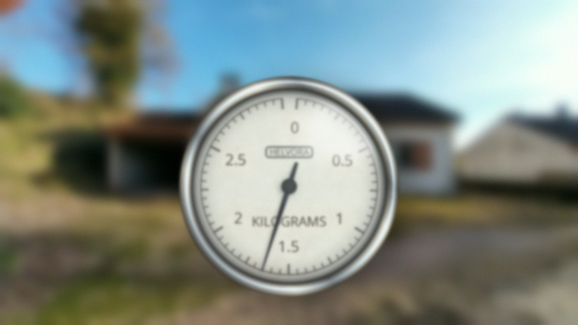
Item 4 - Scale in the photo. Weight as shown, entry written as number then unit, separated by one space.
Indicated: 1.65 kg
